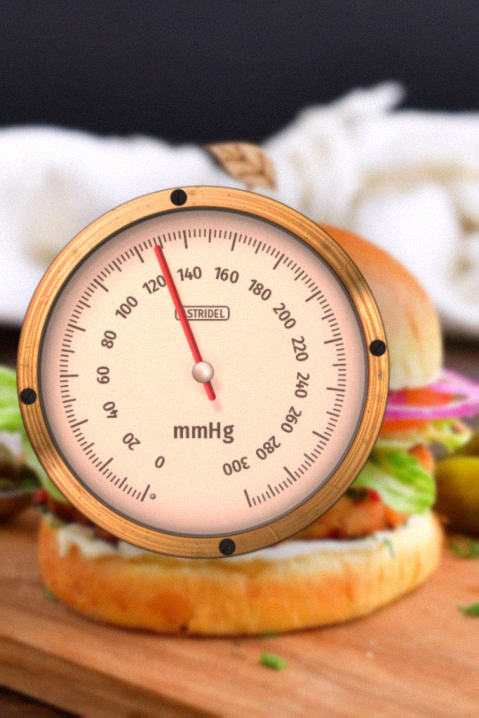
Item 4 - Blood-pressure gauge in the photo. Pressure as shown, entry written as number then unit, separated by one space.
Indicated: 128 mmHg
